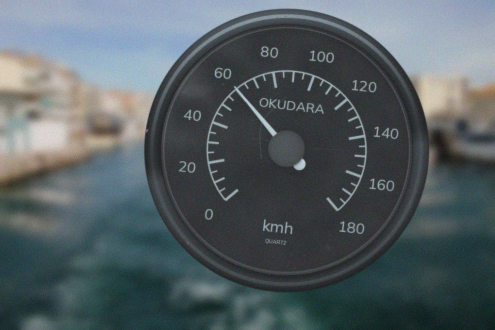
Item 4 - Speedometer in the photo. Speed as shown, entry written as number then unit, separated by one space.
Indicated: 60 km/h
